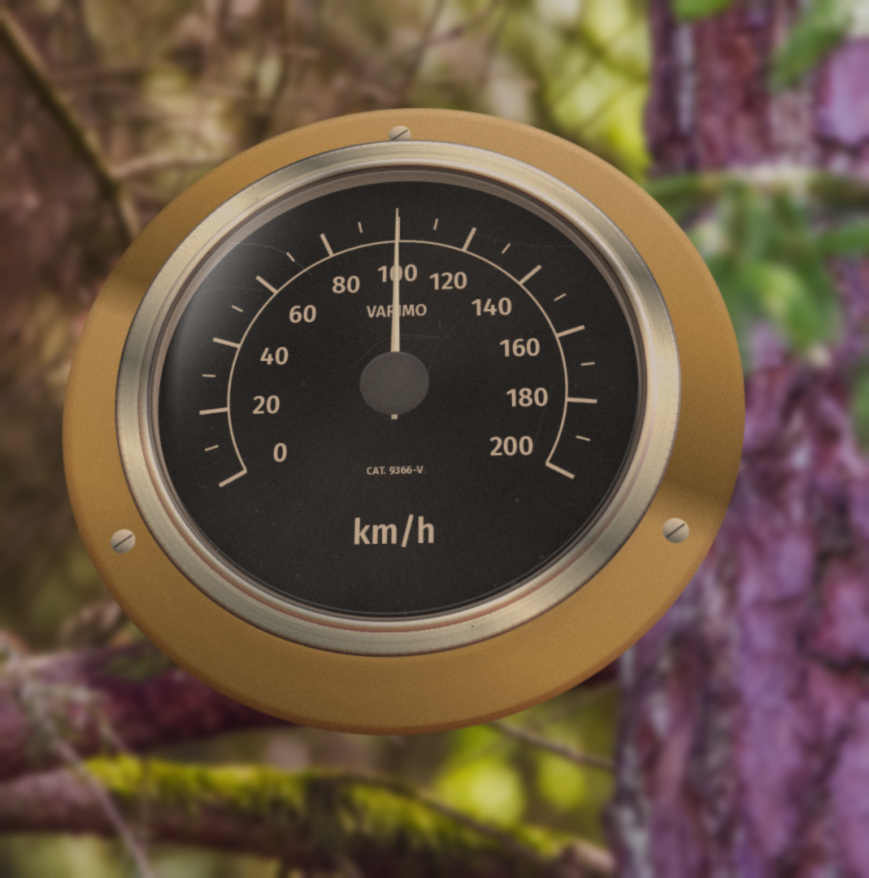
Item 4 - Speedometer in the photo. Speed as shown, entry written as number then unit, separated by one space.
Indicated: 100 km/h
